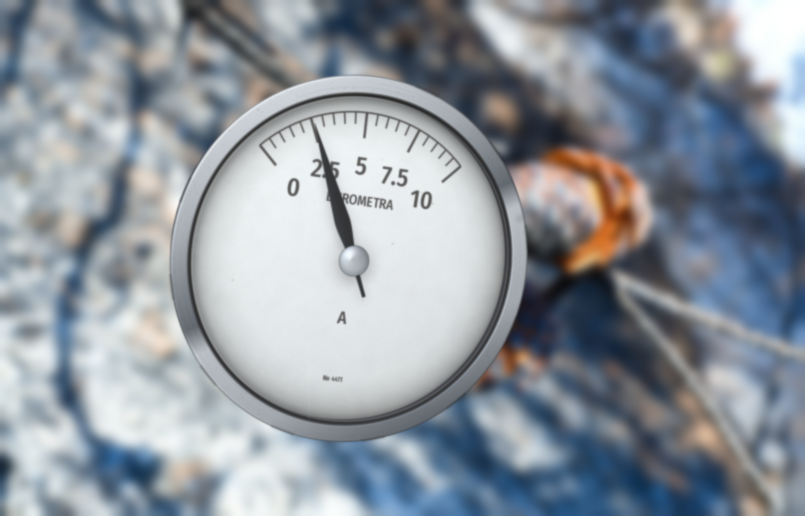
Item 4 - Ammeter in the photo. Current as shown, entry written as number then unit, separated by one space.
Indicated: 2.5 A
